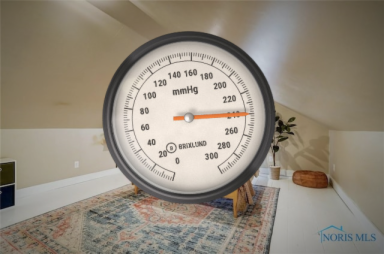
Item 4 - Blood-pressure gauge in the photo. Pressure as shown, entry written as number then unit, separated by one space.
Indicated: 240 mmHg
